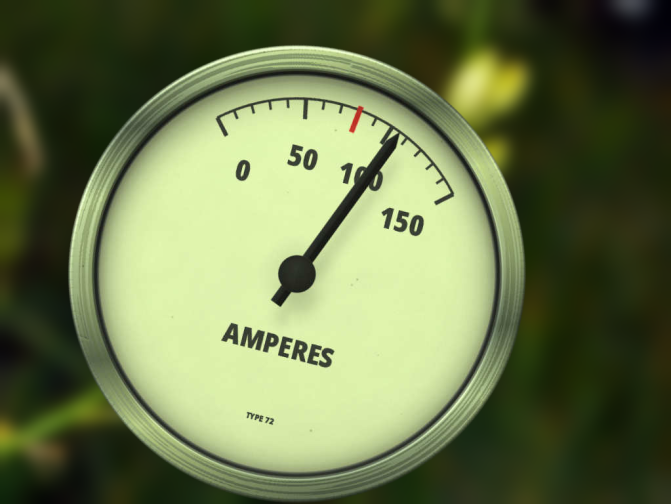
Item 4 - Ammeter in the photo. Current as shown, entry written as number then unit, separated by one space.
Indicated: 105 A
